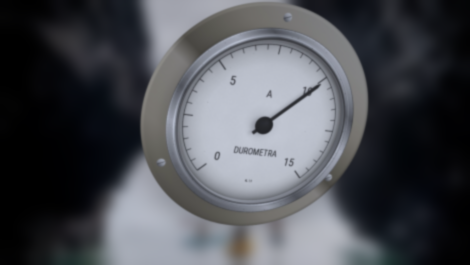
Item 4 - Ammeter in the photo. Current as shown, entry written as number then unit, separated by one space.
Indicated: 10 A
